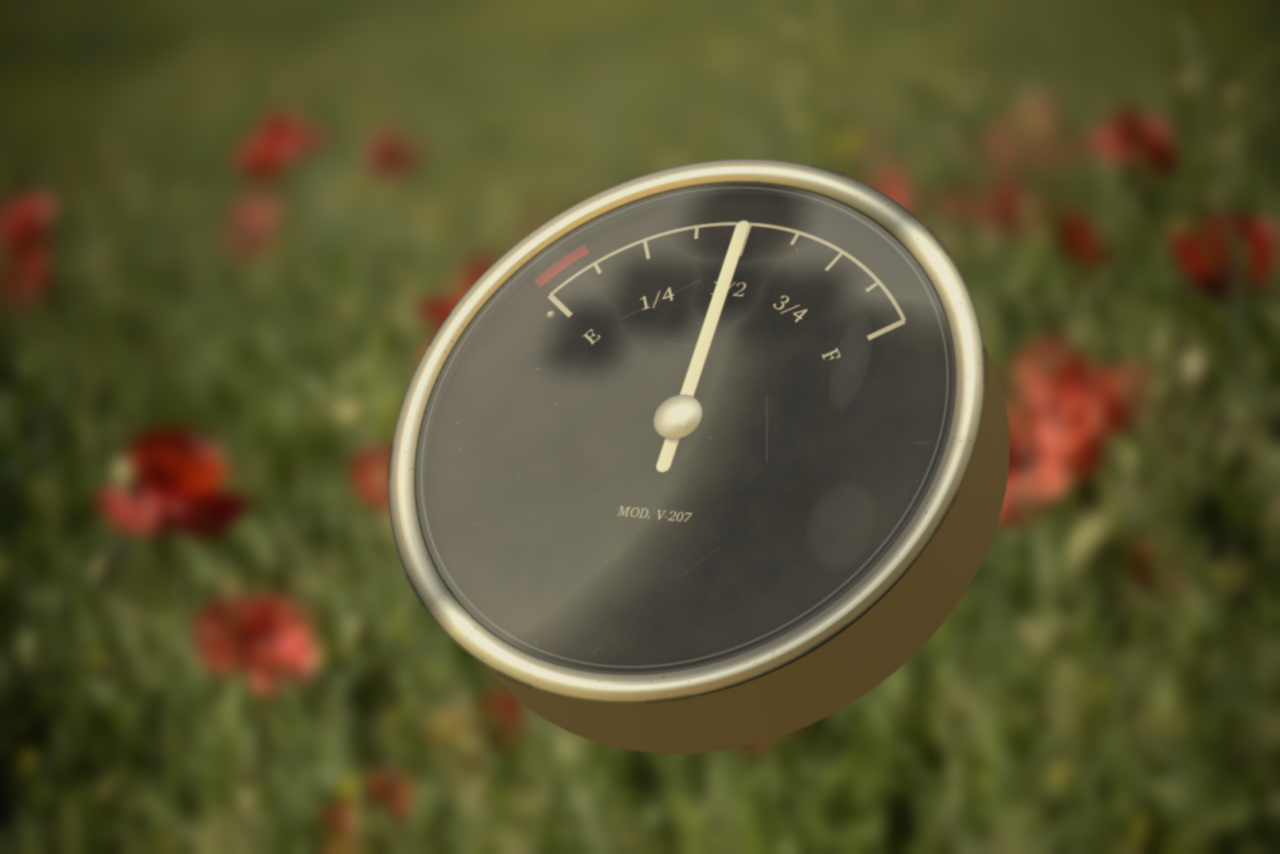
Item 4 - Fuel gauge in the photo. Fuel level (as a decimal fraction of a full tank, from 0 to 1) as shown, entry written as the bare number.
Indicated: 0.5
